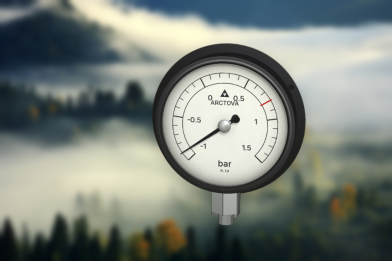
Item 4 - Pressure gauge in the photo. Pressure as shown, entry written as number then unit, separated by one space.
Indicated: -0.9 bar
